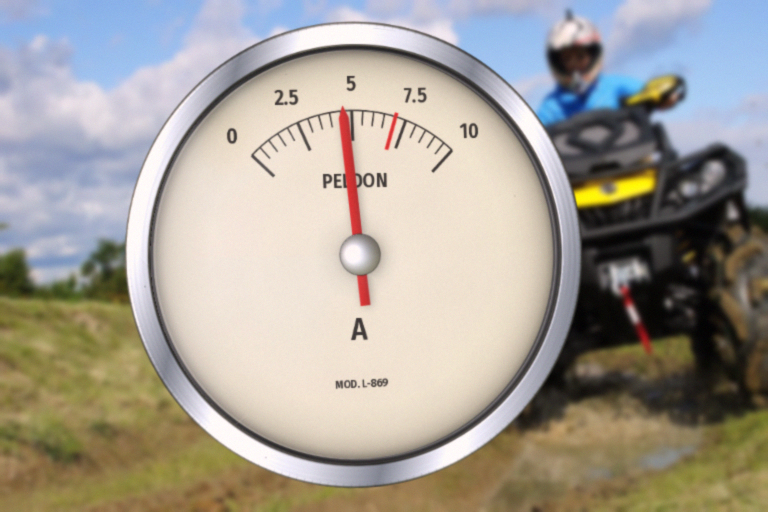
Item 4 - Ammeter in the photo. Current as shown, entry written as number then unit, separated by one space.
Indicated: 4.5 A
